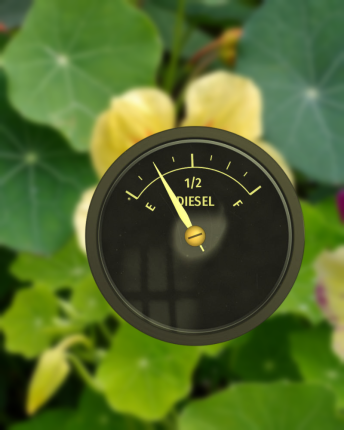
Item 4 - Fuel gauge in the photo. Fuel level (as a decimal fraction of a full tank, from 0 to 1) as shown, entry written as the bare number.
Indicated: 0.25
